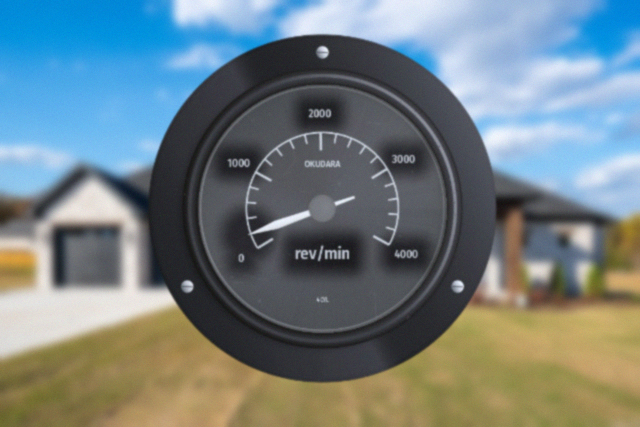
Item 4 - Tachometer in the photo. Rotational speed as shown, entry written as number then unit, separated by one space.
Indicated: 200 rpm
